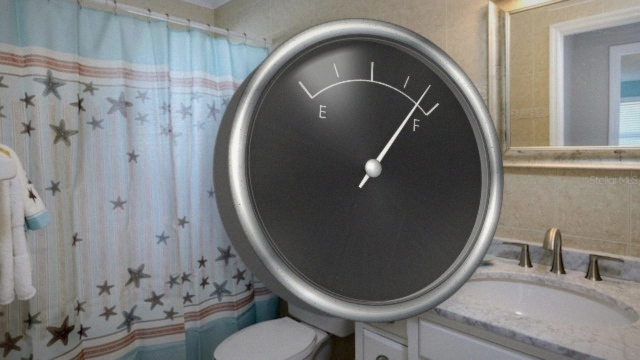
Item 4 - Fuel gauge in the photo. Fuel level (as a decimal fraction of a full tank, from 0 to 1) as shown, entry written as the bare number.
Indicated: 0.875
